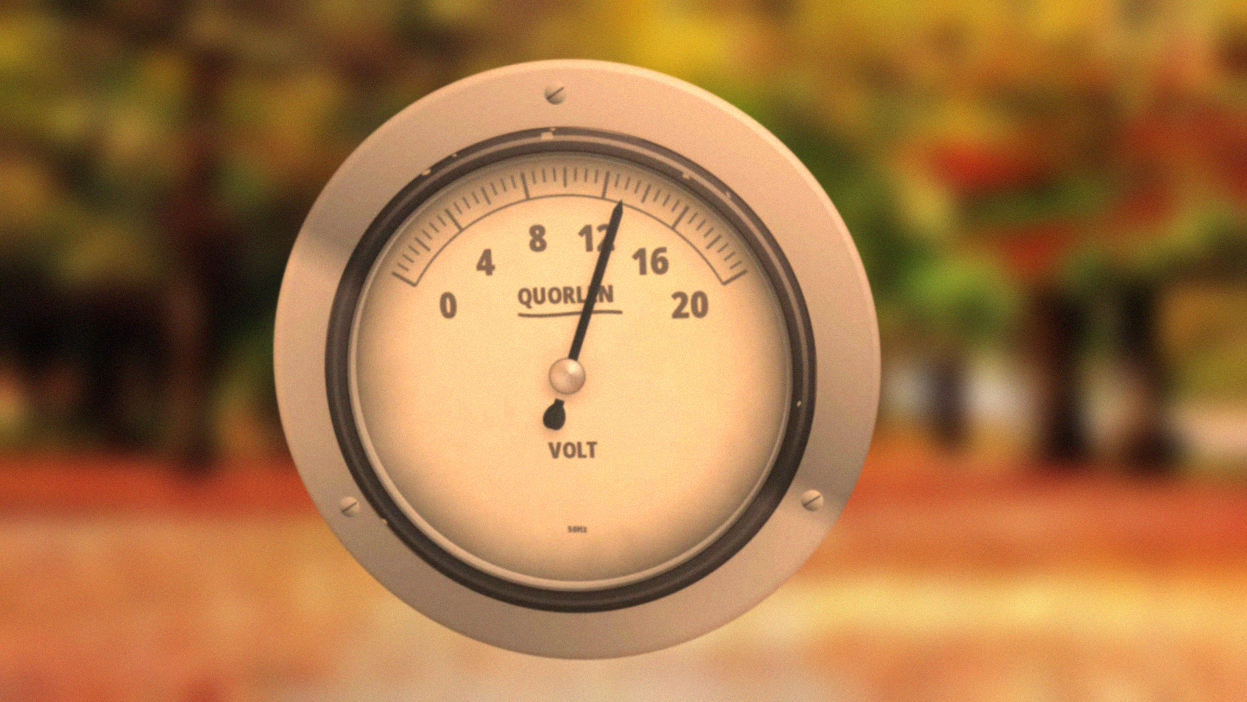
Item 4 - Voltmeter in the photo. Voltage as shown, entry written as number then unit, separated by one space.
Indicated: 13 V
